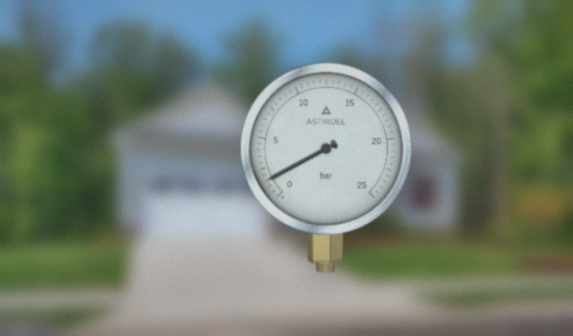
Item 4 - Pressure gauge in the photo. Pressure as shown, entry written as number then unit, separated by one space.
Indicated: 1.5 bar
